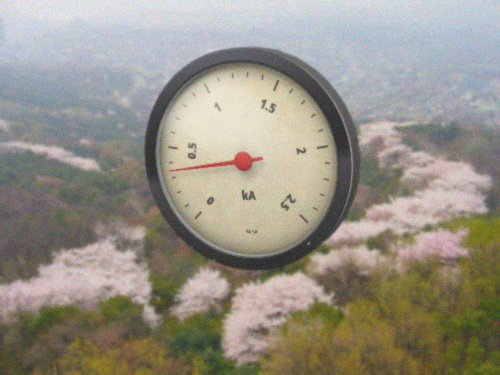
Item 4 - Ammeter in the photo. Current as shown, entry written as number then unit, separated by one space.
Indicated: 0.35 kA
